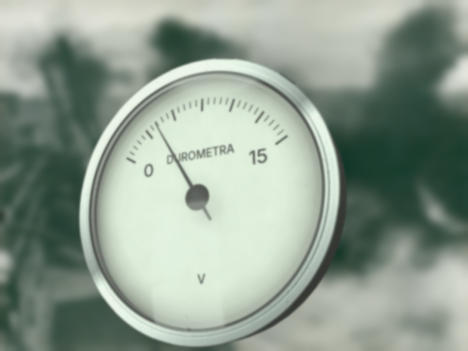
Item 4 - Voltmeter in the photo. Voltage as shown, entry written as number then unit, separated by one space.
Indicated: 3.5 V
